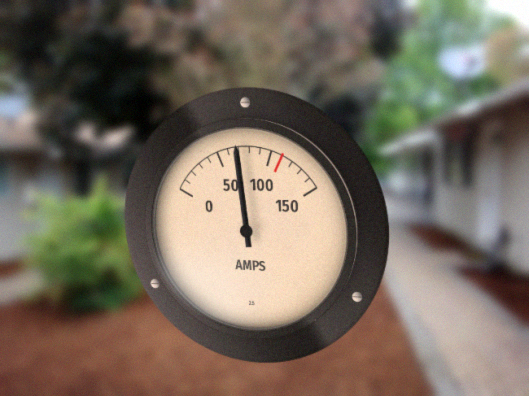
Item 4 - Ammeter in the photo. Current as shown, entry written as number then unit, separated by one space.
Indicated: 70 A
